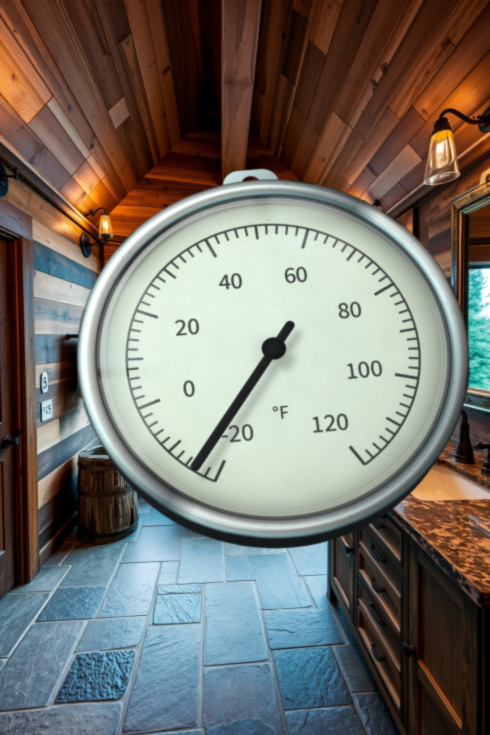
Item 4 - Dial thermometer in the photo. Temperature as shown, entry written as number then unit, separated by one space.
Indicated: -16 °F
